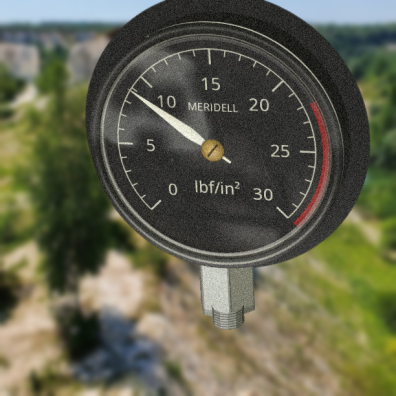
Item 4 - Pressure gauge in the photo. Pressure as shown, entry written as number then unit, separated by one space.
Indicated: 9 psi
